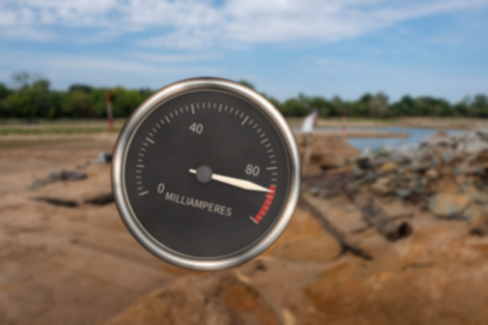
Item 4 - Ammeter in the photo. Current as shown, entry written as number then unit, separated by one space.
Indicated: 88 mA
